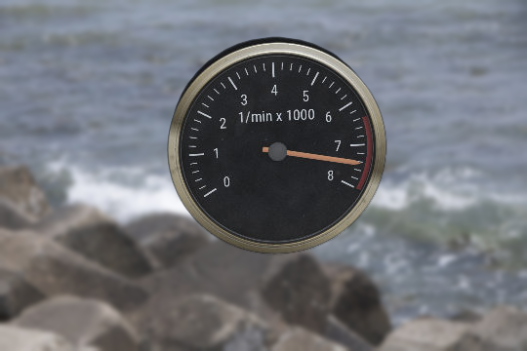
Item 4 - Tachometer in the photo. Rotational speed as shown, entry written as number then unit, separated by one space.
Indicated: 7400 rpm
